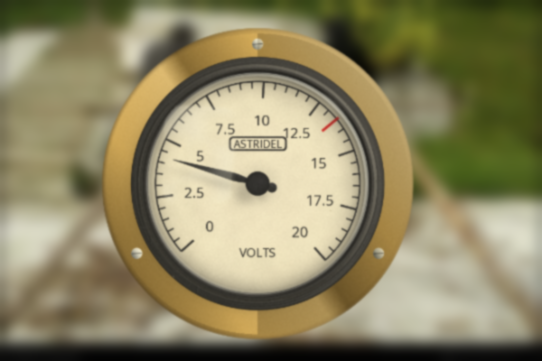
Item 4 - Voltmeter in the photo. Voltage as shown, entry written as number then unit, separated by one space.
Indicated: 4.25 V
